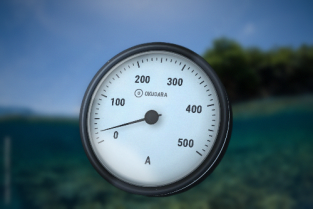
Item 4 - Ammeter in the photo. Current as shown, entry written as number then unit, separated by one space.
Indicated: 20 A
